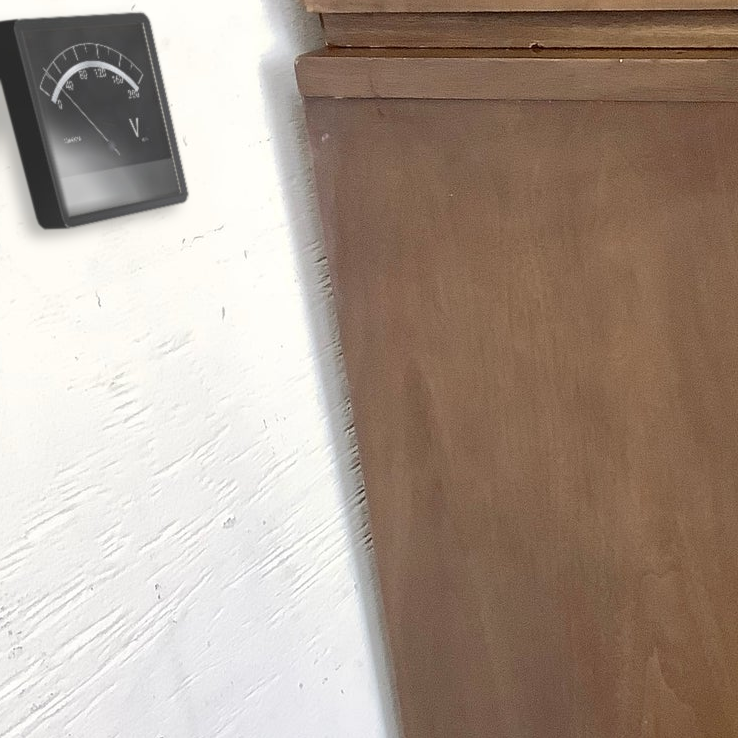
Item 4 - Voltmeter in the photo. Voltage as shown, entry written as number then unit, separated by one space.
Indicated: 20 V
